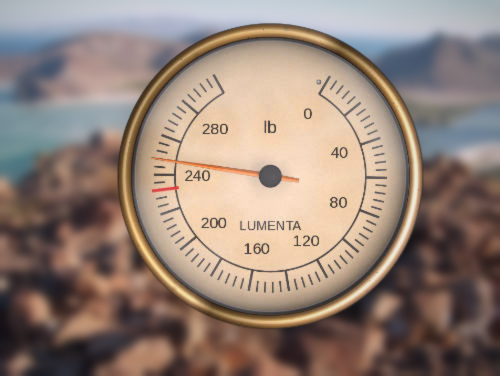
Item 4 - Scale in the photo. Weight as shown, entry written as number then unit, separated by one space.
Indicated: 248 lb
